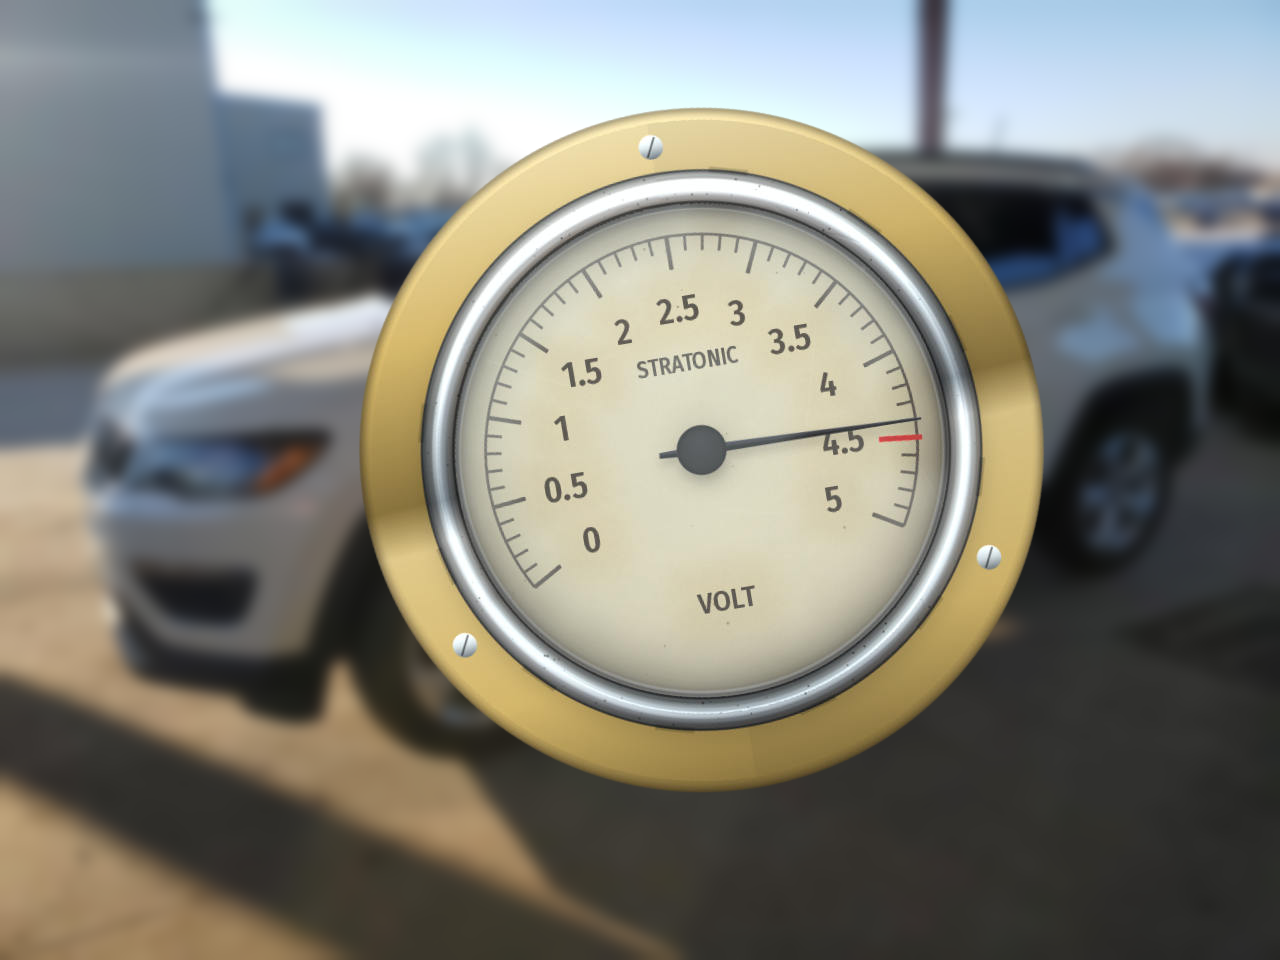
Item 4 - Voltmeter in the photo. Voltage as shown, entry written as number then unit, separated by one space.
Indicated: 4.4 V
